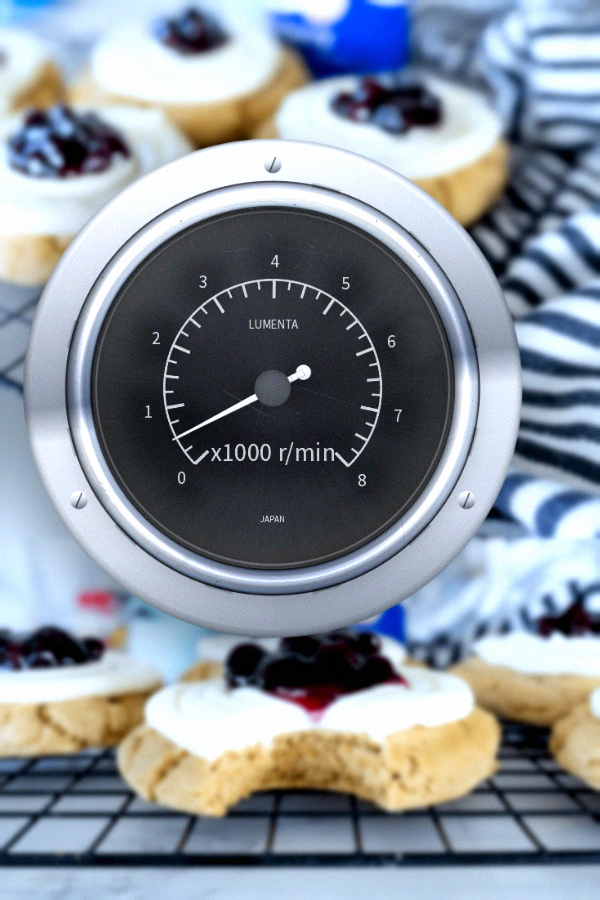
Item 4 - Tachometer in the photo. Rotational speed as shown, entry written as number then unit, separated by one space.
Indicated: 500 rpm
